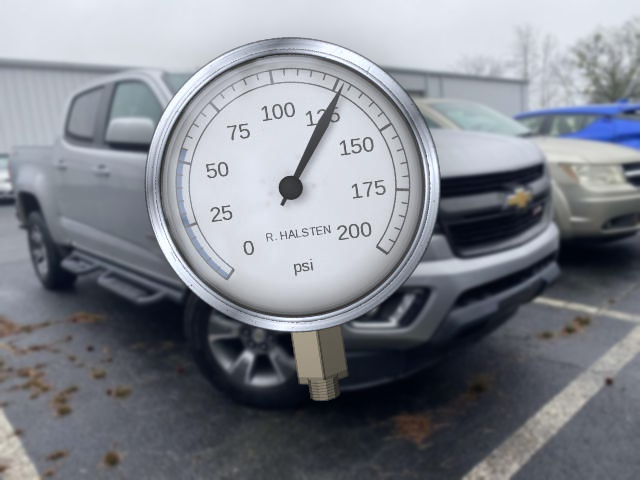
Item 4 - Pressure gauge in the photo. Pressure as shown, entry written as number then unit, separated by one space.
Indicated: 127.5 psi
